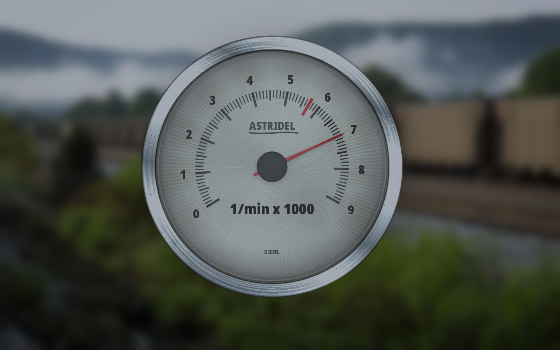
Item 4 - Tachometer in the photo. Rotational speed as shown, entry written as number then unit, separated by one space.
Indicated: 7000 rpm
